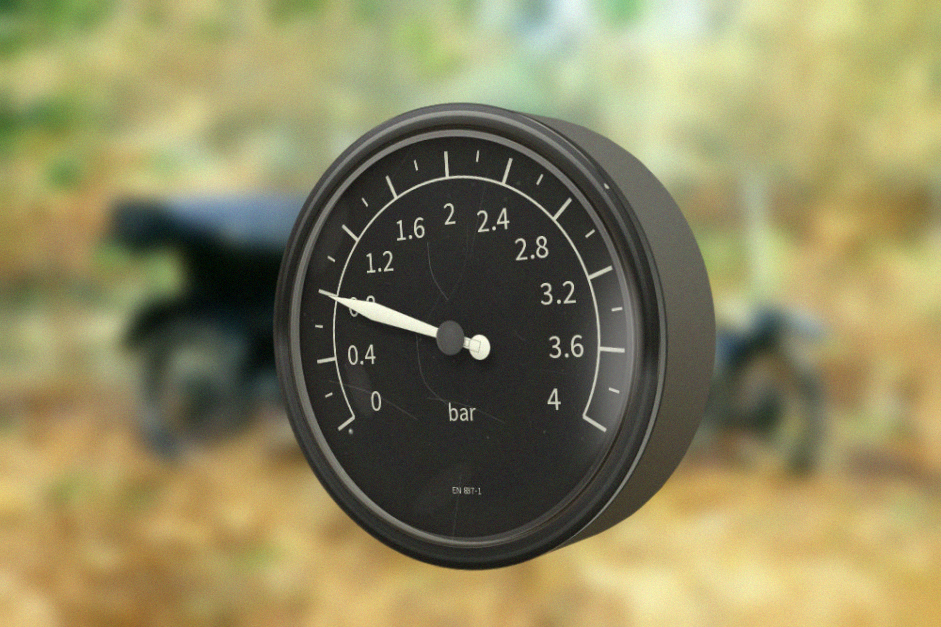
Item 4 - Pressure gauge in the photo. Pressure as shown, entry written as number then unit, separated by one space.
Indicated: 0.8 bar
